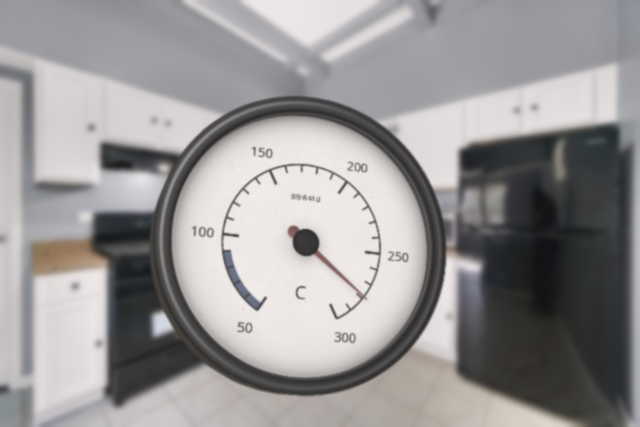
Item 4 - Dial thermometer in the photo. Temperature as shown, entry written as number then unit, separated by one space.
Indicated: 280 °C
